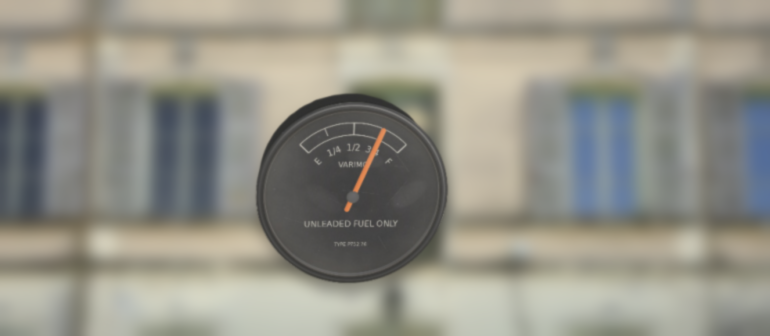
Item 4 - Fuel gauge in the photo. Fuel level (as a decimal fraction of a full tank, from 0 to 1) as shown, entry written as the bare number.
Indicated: 0.75
